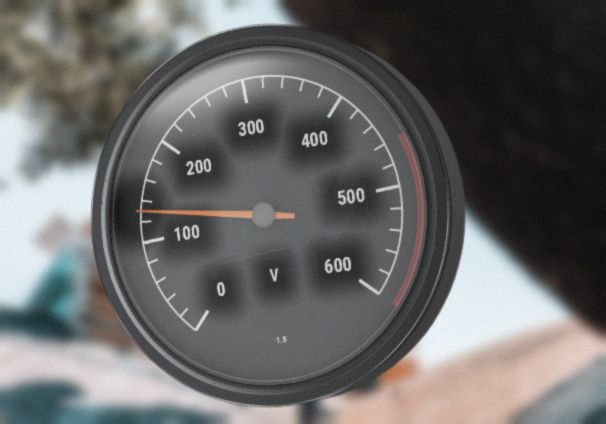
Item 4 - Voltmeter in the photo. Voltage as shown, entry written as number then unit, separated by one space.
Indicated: 130 V
